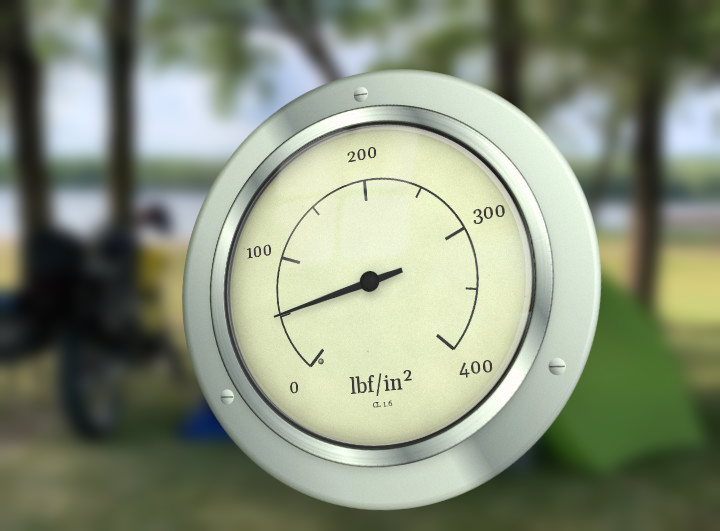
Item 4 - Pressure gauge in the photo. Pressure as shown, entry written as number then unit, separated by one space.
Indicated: 50 psi
